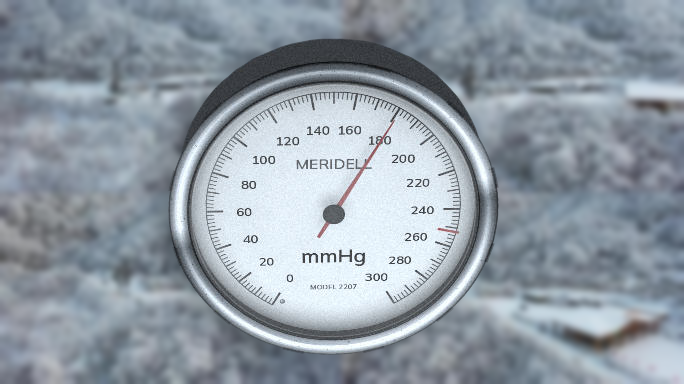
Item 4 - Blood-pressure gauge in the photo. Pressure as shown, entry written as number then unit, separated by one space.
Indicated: 180 mmHg
